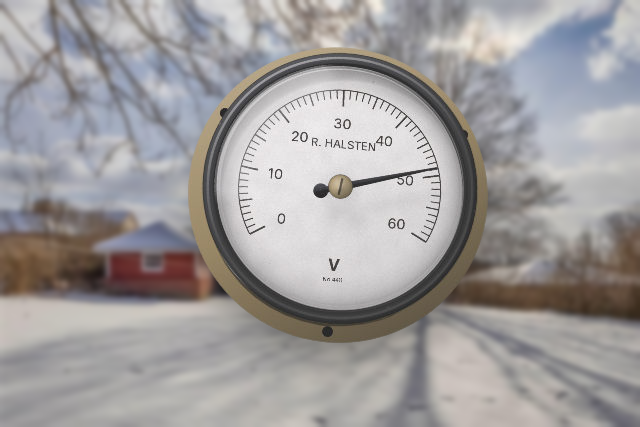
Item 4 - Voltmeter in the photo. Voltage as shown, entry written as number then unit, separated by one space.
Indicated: 49 V
